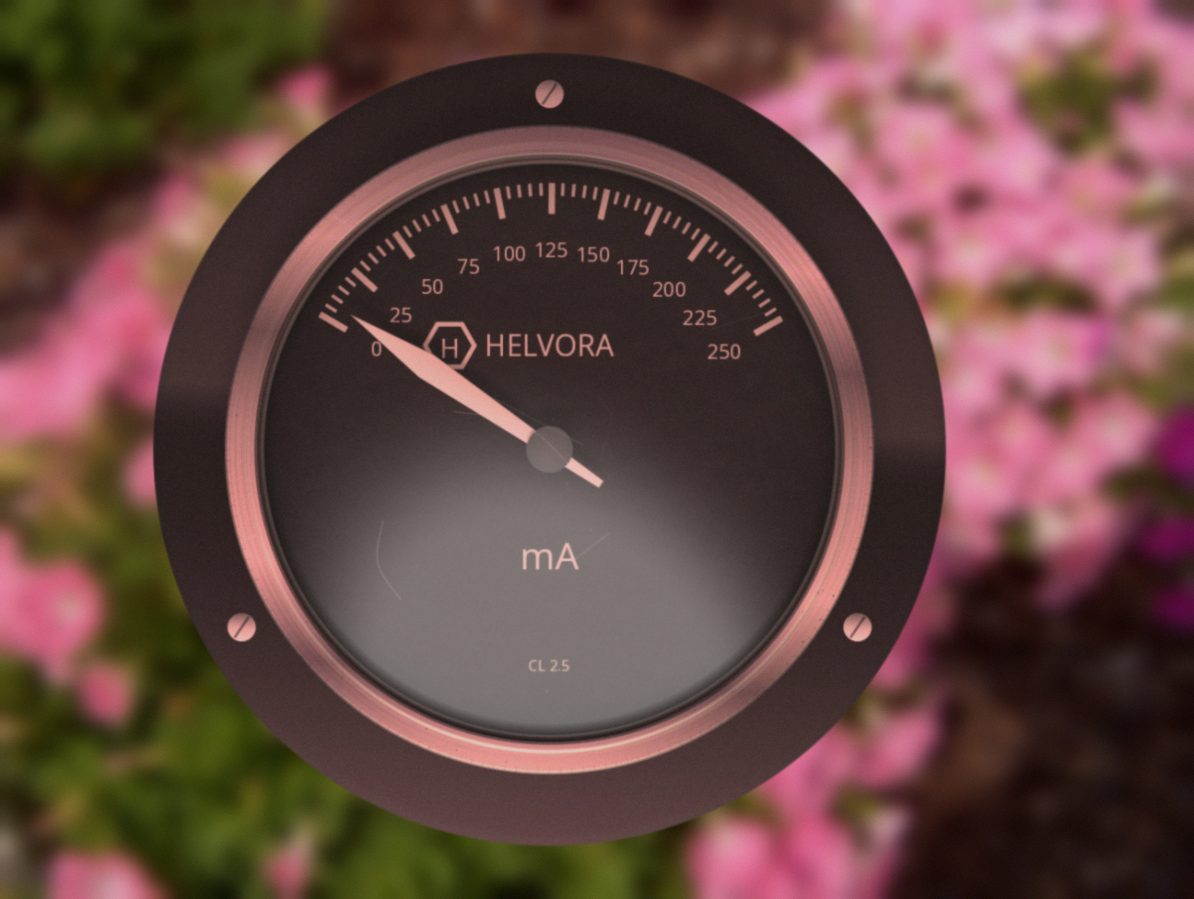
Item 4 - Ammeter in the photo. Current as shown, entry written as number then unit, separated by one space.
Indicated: 7.5 mA
